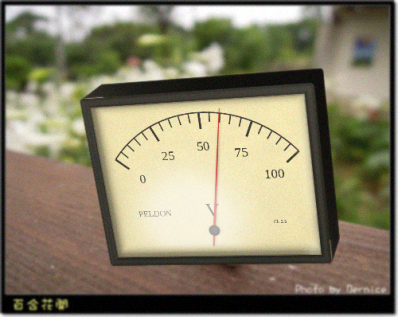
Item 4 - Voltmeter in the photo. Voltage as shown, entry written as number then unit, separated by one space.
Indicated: 60 V
